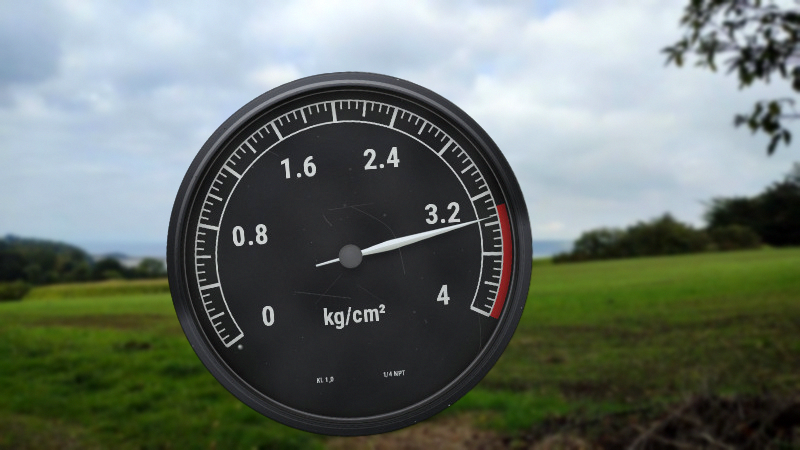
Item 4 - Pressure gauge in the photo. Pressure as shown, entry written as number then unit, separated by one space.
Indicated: 3.35 kg/cm²
